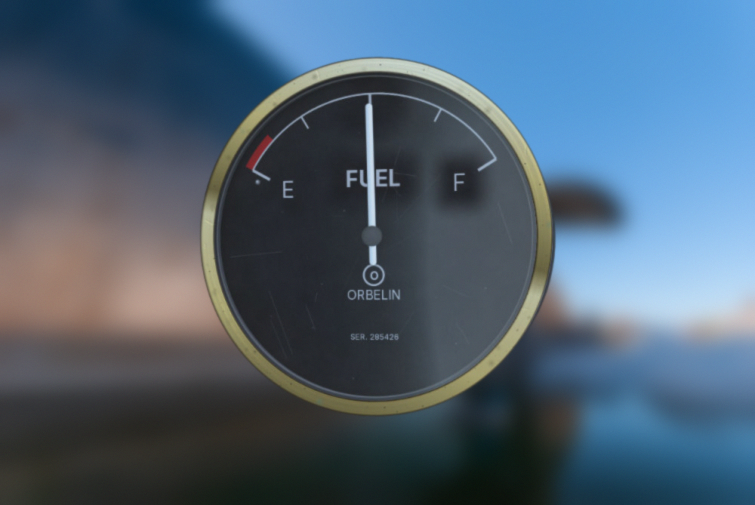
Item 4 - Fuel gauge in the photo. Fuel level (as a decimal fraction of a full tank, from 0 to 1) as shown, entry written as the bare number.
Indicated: 0.5
